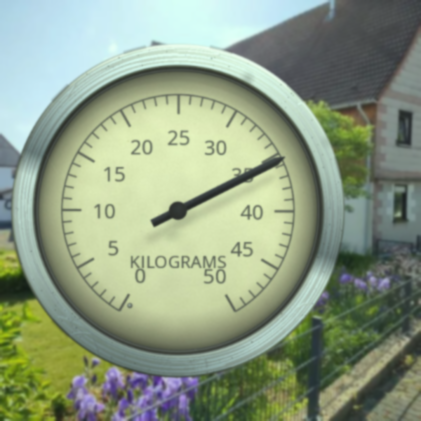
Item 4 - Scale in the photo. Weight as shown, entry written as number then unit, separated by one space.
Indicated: 35.5 kg
